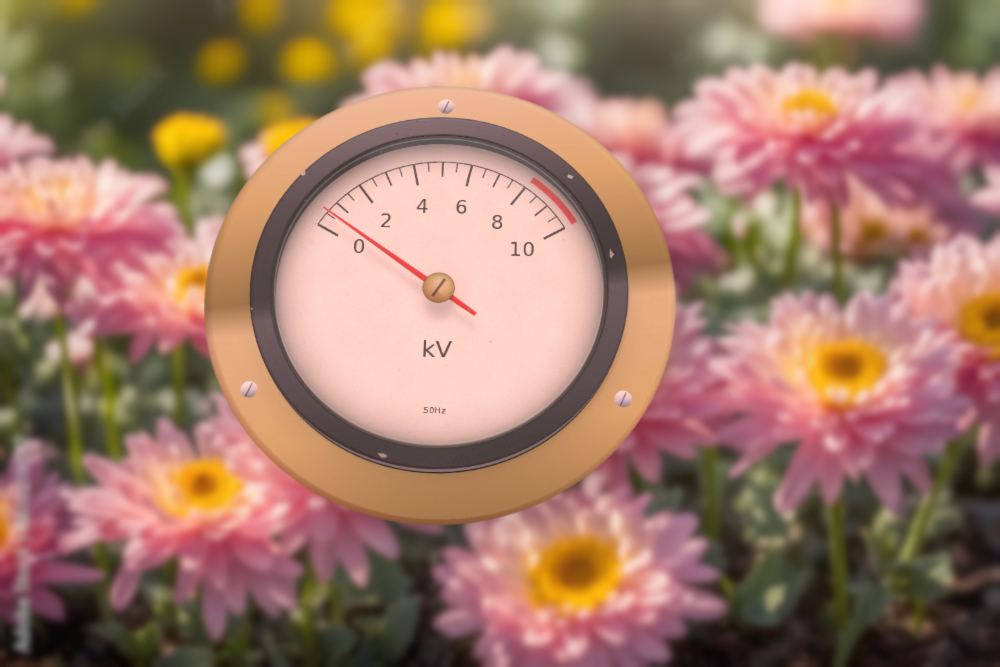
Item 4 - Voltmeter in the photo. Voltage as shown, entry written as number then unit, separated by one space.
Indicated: 0.5 kV
